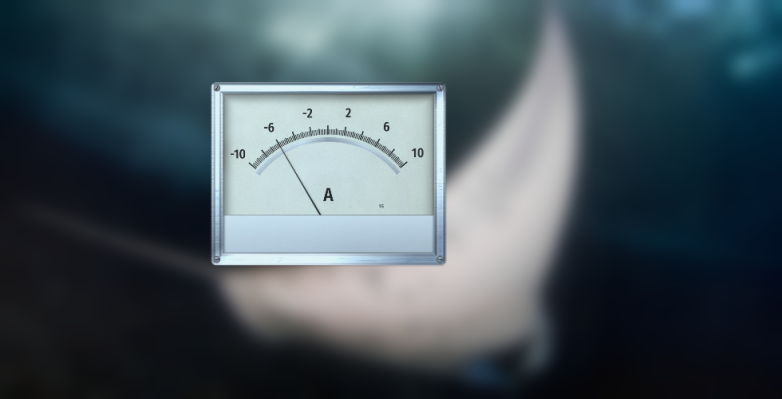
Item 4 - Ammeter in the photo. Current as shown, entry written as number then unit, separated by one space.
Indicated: -6 A
